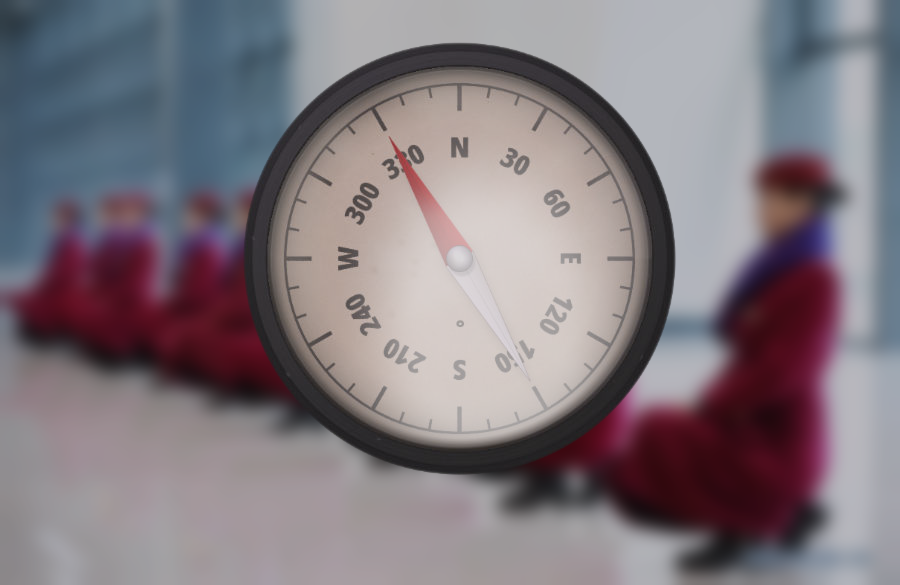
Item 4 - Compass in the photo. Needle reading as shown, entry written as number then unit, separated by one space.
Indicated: 330 °
